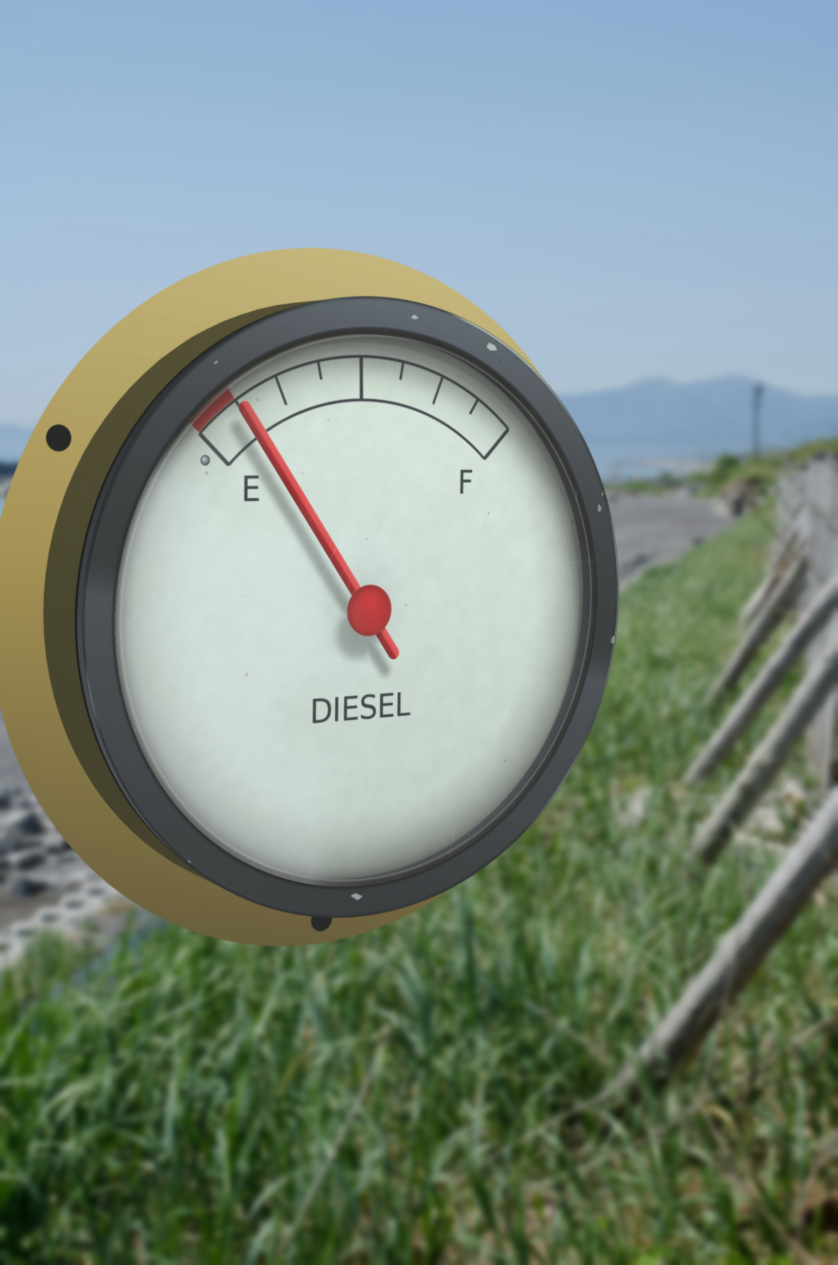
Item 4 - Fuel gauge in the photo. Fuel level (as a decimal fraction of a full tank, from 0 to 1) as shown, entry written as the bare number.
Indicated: 0.125
